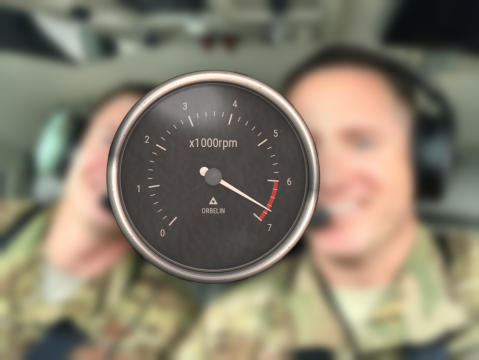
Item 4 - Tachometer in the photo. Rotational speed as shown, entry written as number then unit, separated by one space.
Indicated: 6700 rpm
